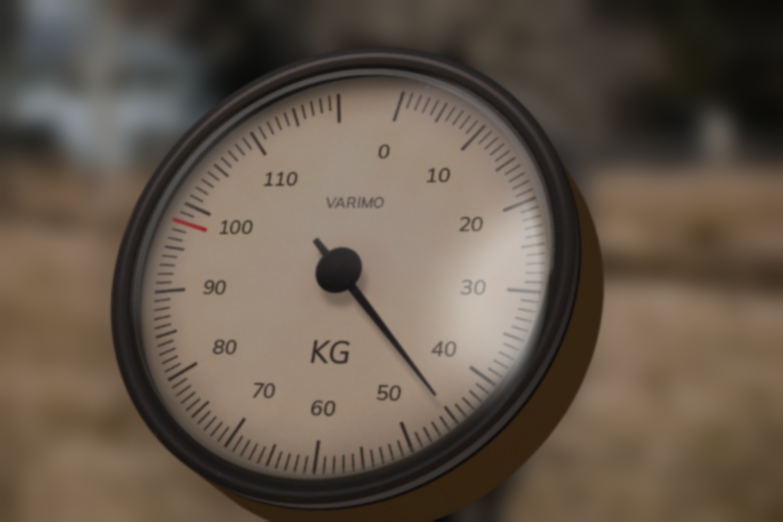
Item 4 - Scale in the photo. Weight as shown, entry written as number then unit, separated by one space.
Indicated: 45 kg
